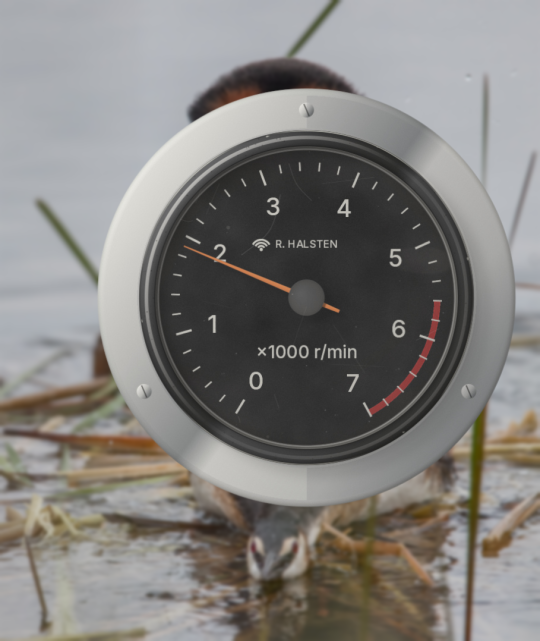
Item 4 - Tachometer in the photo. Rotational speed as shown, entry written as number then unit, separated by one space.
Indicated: 1900 rpm
